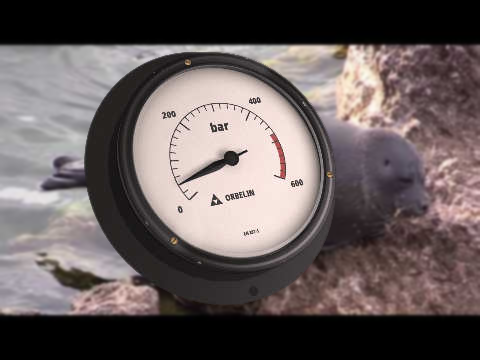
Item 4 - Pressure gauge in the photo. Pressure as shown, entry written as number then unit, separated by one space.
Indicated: 40 bar
